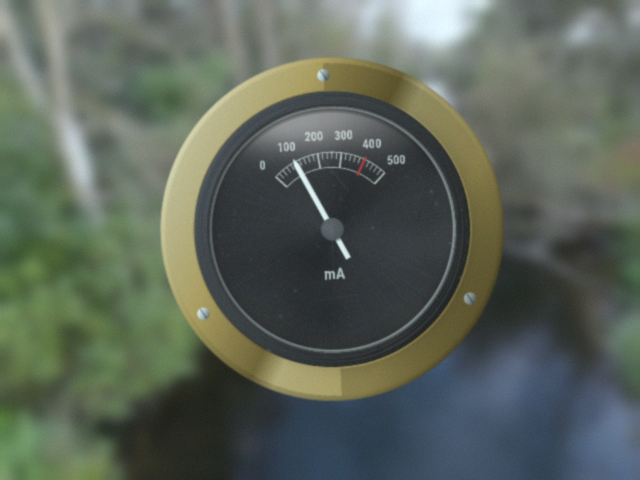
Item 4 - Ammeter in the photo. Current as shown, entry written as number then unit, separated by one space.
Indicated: 100 mA
